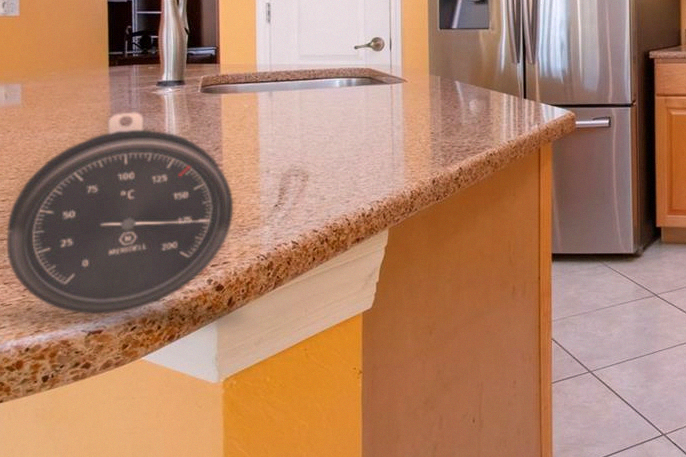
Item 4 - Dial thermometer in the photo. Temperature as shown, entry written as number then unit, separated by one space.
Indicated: 175 °C
